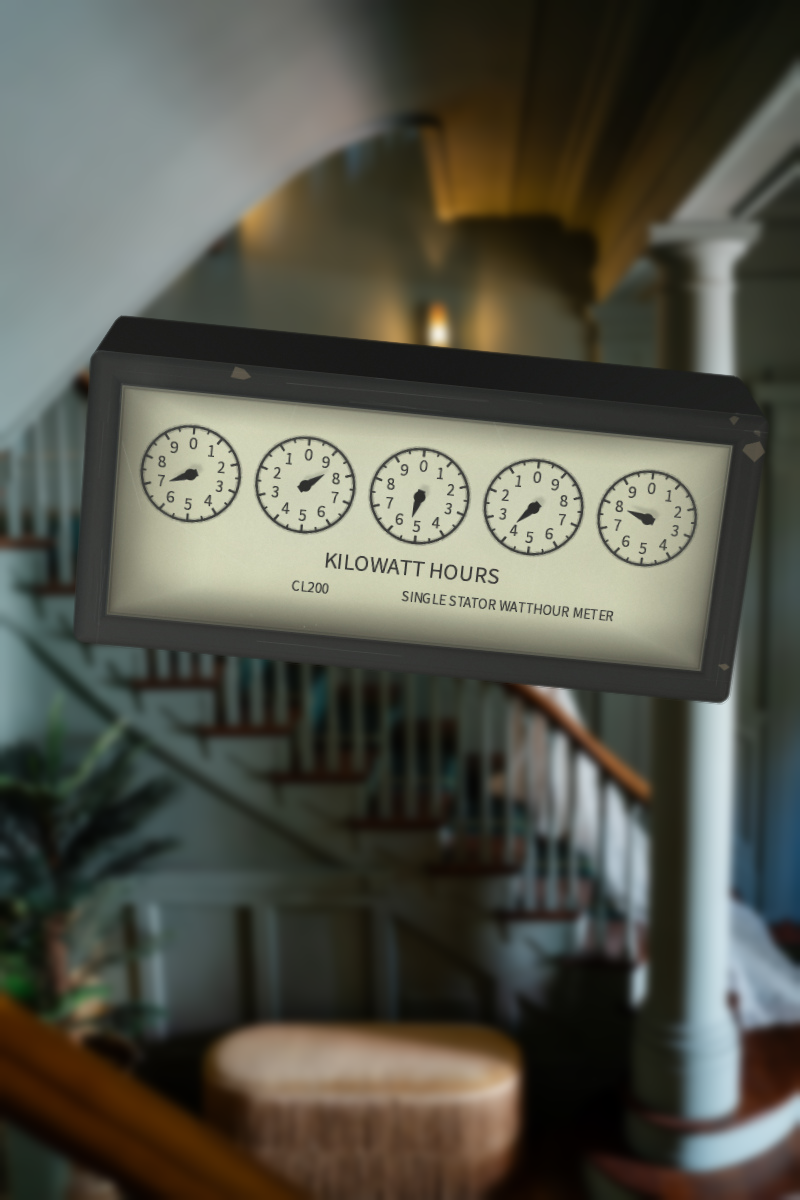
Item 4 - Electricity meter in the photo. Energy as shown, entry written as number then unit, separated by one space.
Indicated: 68538 kWh
